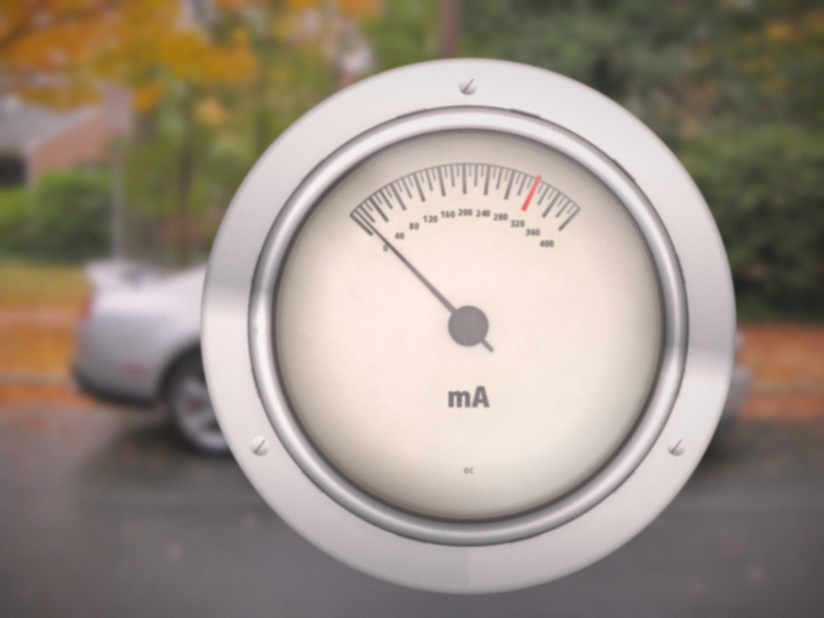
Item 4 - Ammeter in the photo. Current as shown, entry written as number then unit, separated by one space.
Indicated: 10 mA
